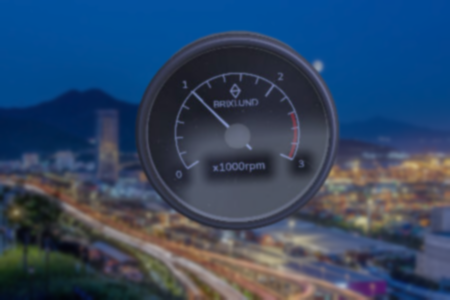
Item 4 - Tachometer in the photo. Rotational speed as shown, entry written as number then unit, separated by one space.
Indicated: 1000 rpm
